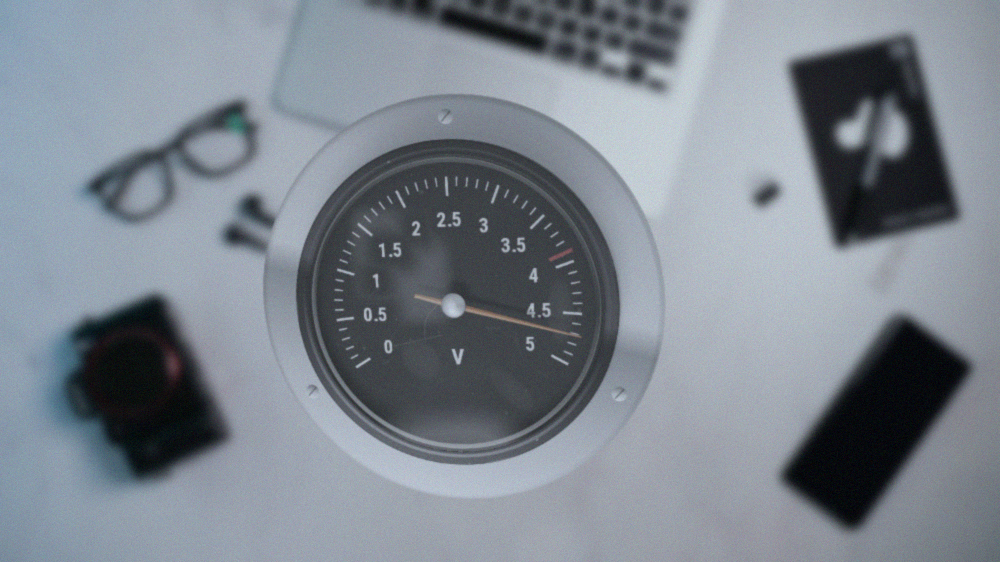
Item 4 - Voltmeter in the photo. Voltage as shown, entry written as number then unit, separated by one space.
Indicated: 4.7 V
